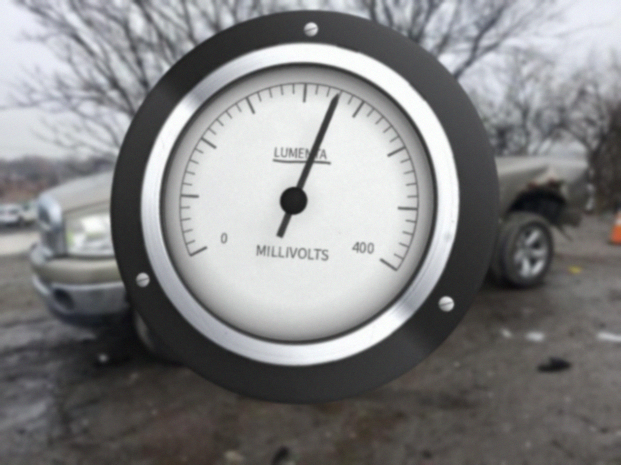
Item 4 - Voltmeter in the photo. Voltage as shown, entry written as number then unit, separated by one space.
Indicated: 230 mV
